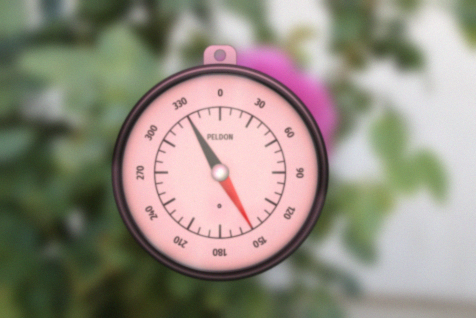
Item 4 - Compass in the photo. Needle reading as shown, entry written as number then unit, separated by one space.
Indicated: 150 °
